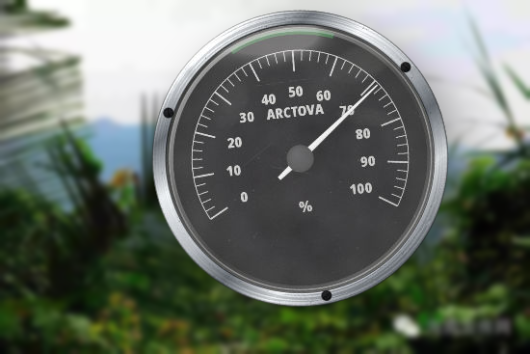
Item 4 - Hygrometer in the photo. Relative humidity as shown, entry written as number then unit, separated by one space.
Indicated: 71 %
